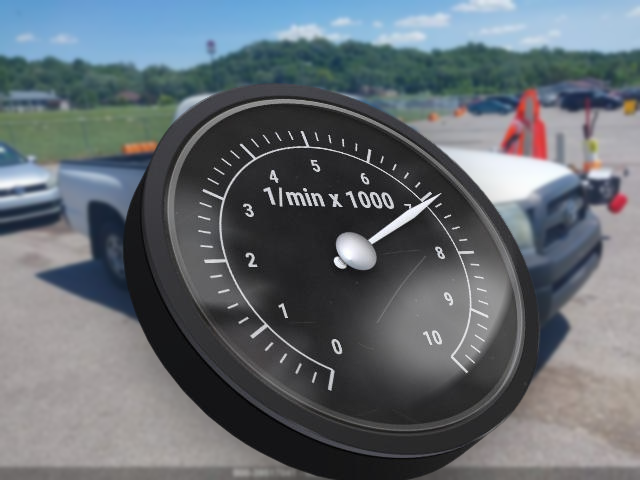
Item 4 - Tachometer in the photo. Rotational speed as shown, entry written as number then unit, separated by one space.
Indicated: 7100 rpm
